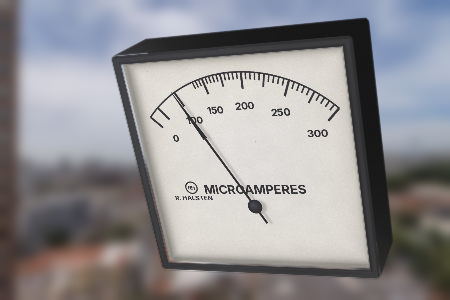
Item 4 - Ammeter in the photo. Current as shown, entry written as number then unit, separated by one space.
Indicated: 100 µA
